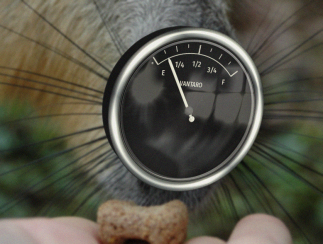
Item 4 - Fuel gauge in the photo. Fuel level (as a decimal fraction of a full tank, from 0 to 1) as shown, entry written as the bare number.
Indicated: 0.125
